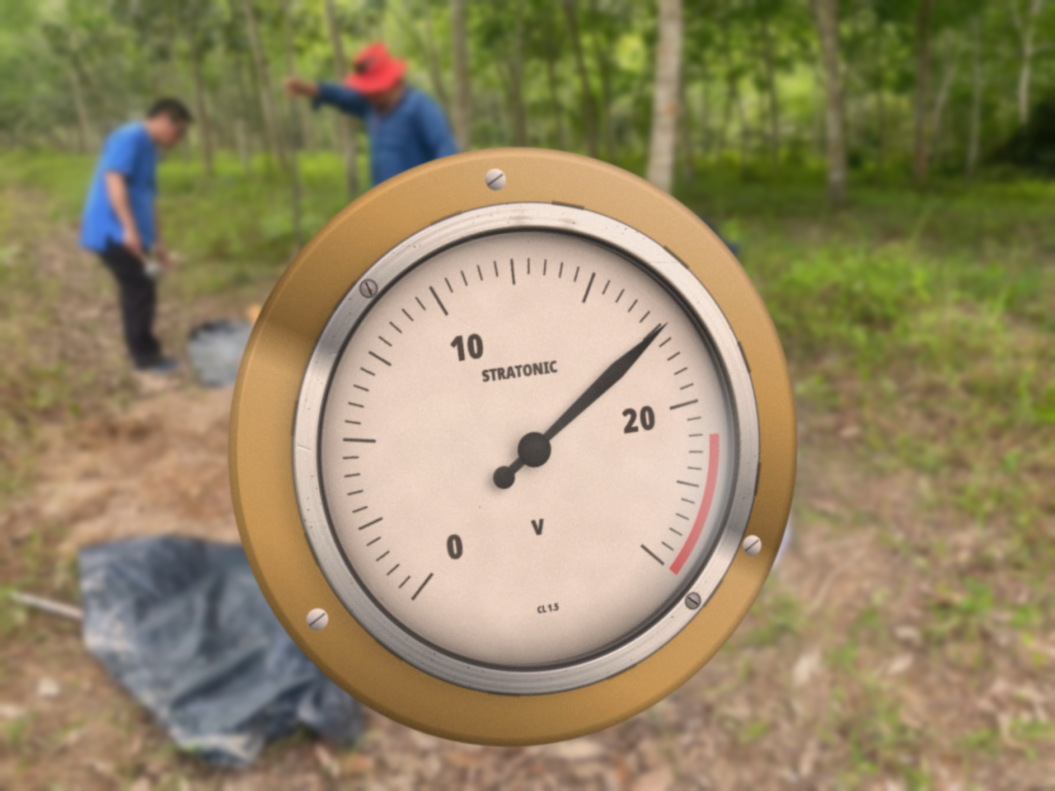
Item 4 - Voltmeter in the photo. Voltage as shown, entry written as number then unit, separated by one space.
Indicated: 17.5 V
